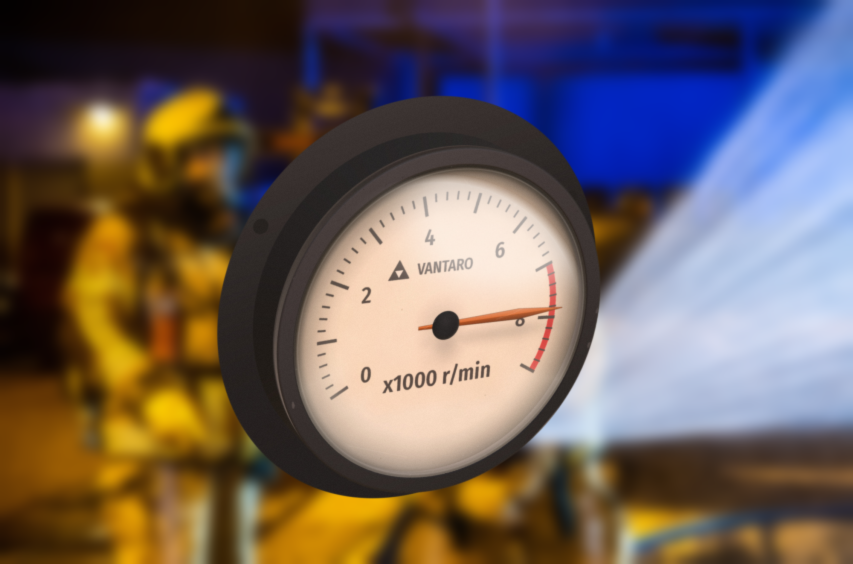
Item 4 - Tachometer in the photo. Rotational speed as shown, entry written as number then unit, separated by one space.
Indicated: 7800 rpm
